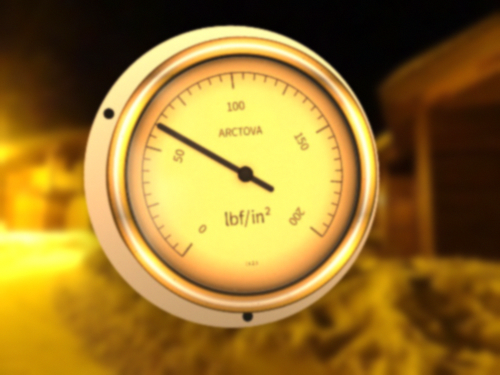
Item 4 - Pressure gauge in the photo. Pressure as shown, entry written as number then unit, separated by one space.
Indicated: 60 psi
